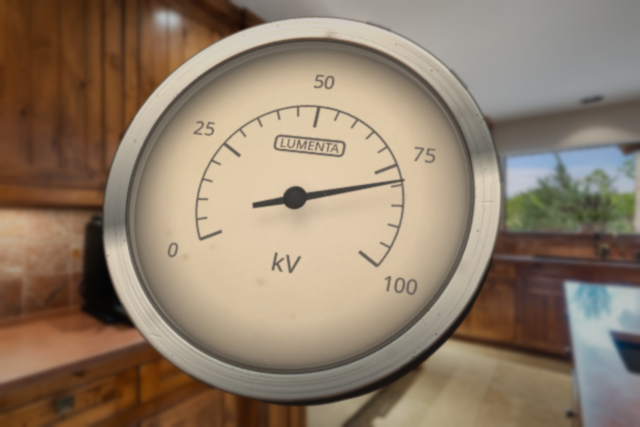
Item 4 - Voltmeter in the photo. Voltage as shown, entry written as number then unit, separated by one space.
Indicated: 80 kV
